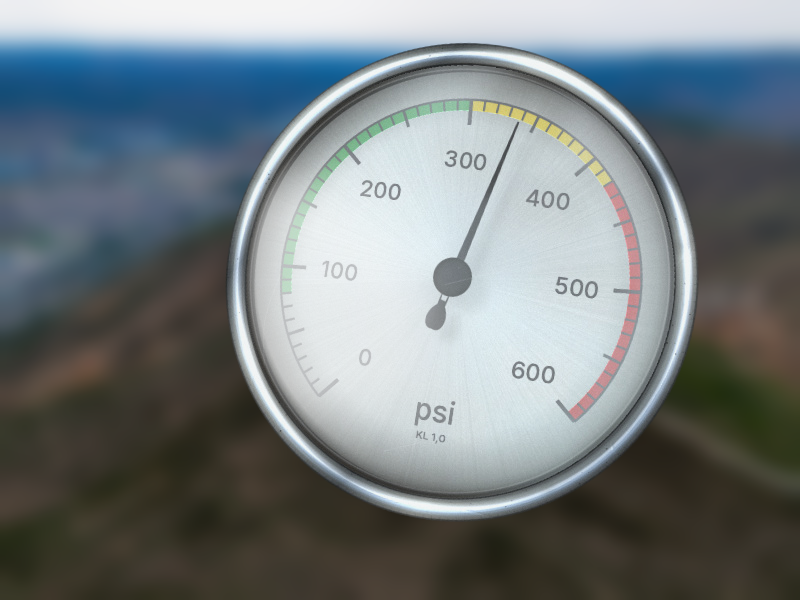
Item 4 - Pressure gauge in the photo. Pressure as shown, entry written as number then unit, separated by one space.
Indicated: 340 psi
